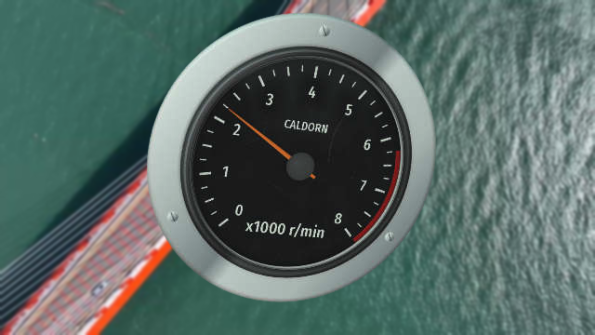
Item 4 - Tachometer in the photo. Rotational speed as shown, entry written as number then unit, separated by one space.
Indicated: 2250 rpm
